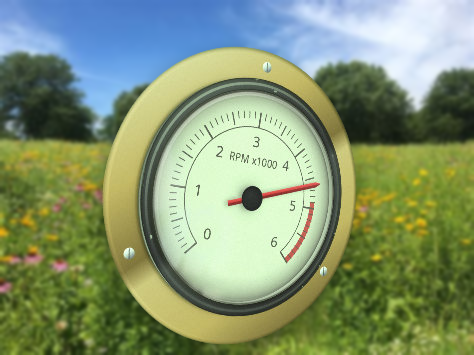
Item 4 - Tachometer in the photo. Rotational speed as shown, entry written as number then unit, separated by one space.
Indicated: 4600 rpm
